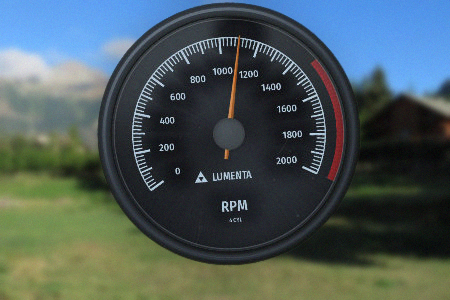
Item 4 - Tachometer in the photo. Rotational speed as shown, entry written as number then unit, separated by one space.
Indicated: 1100 rpm
